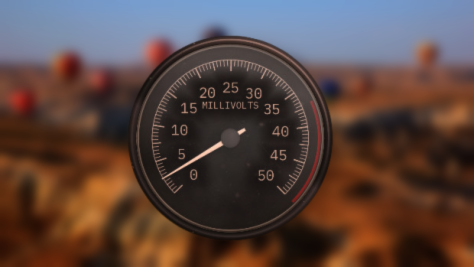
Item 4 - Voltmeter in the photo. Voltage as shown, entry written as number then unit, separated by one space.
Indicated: 2.5 mV
